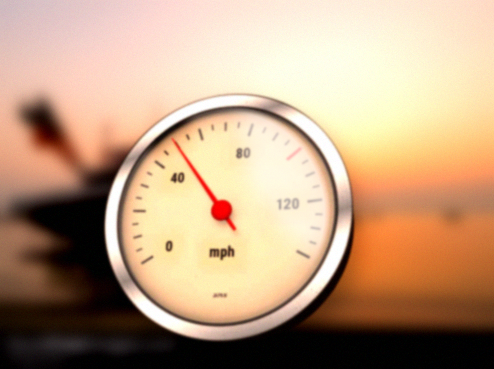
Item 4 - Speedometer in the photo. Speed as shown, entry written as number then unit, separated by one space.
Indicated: 50 mph
